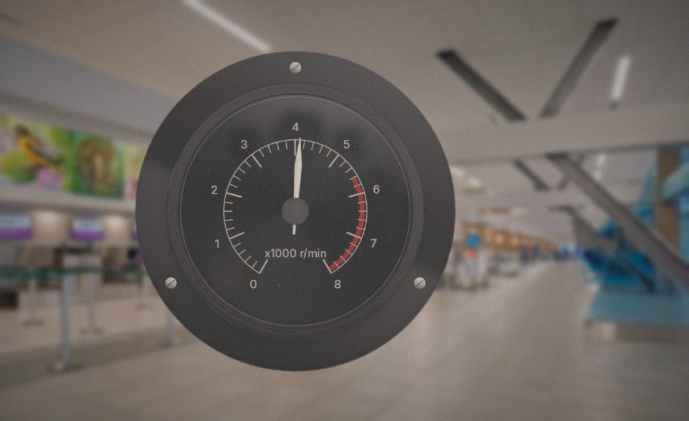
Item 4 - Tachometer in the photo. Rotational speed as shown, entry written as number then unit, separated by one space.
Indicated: 4100 rpm
